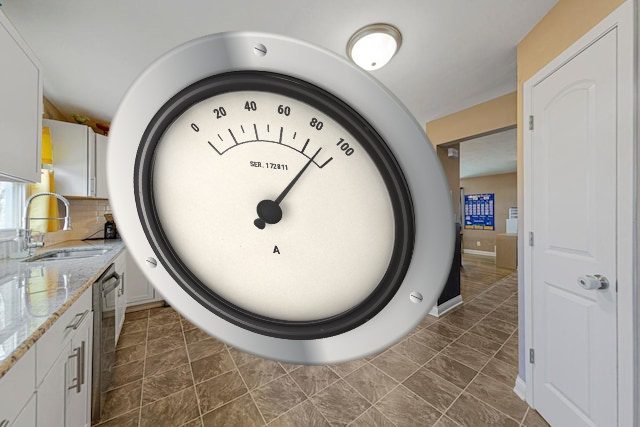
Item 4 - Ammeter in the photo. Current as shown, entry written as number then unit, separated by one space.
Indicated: 90 A
